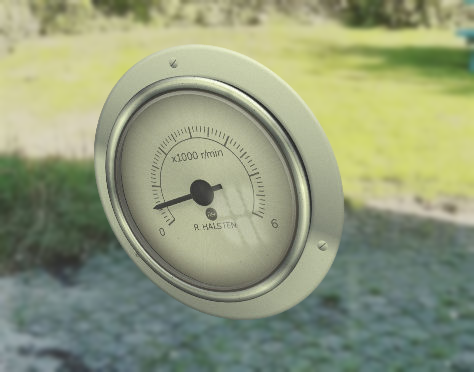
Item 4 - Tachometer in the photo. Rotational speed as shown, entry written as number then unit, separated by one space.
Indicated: 500 rpm
